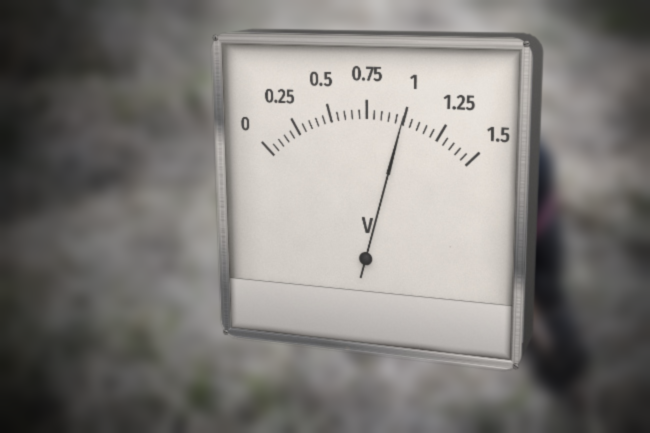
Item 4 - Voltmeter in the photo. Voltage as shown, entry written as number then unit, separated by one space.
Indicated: 1 V
